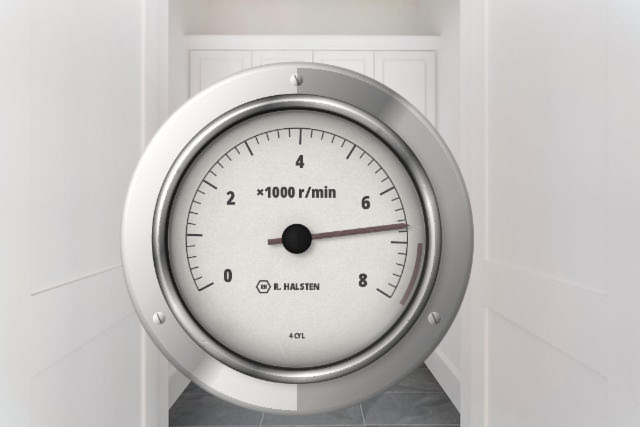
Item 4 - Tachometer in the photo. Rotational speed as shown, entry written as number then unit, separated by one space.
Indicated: 6700 rpm
